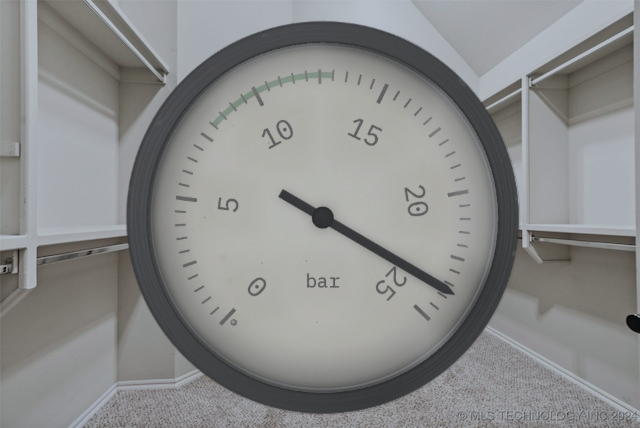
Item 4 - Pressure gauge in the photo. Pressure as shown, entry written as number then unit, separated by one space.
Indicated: 23.75 bar
